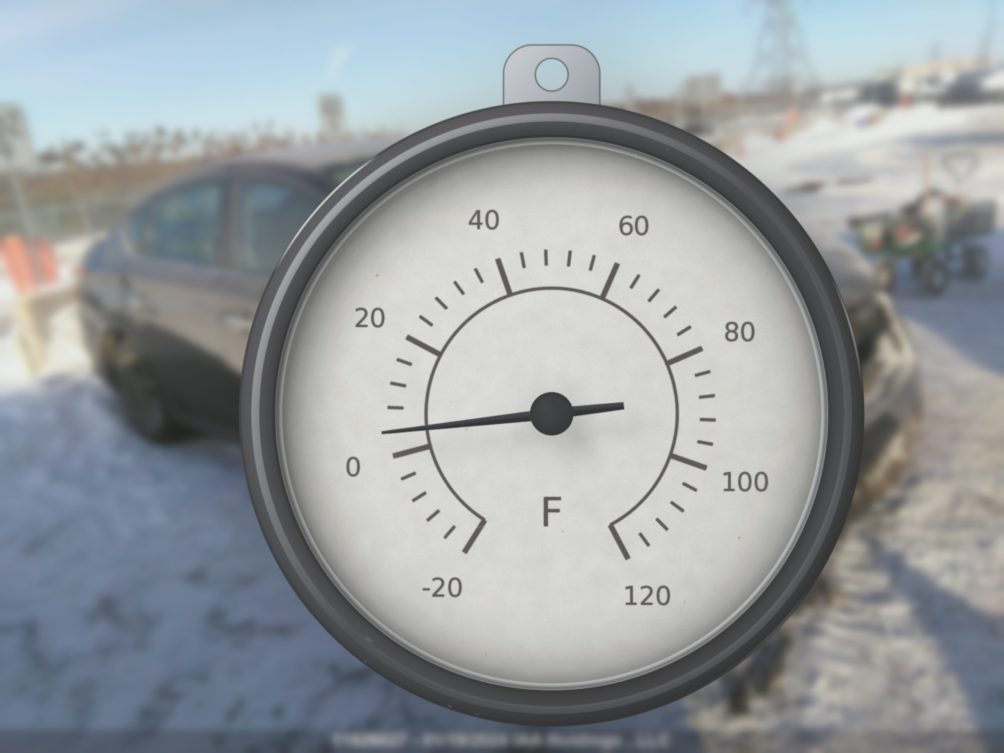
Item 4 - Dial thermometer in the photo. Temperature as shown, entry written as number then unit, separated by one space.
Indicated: 4 °F
